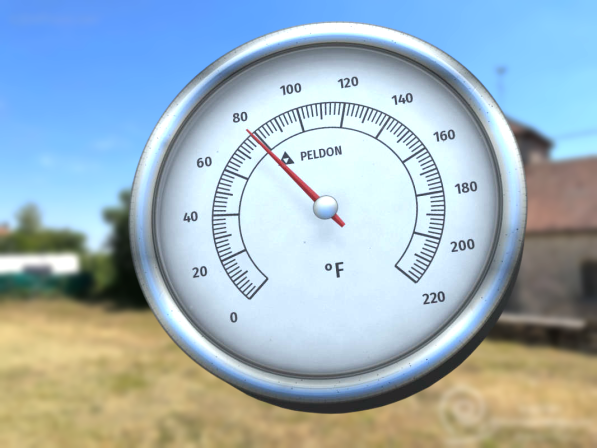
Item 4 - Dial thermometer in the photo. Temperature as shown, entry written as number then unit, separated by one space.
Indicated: 78 °F
